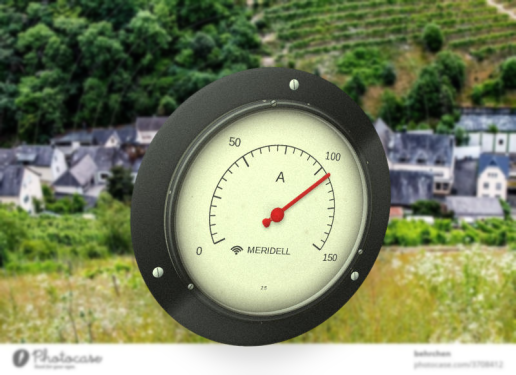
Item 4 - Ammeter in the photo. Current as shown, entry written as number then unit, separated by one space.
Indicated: 105 A
